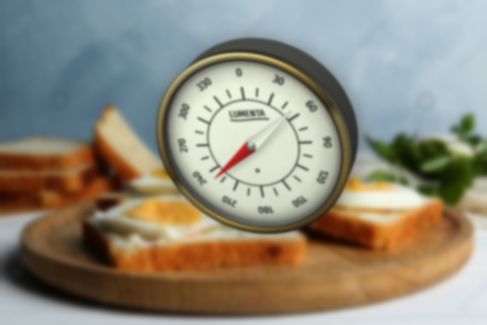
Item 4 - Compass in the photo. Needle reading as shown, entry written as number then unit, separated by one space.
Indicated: 232.5 °
